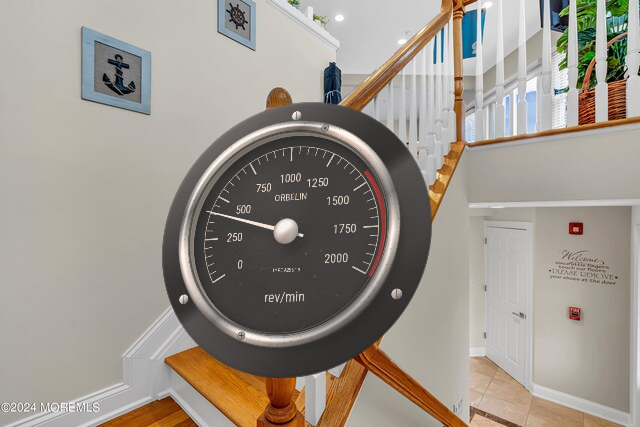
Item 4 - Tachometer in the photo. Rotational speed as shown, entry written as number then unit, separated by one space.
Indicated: 400 rpm
